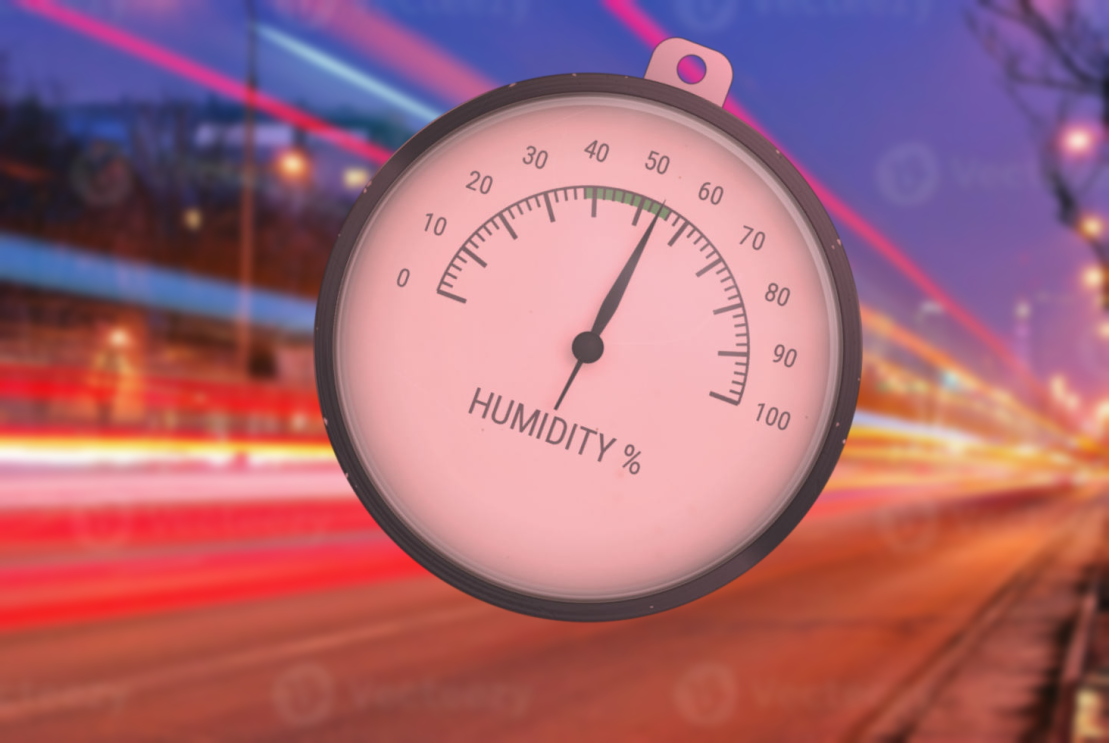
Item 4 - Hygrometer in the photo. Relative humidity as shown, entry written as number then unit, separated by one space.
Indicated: 54 %
